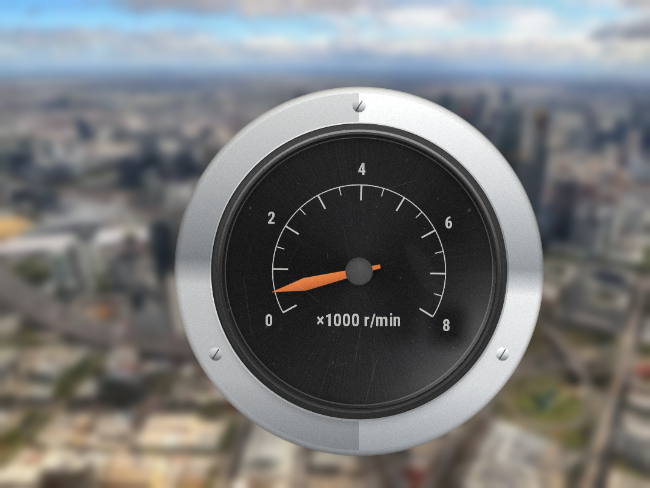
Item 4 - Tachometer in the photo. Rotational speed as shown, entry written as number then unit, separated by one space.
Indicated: 500 rpm
